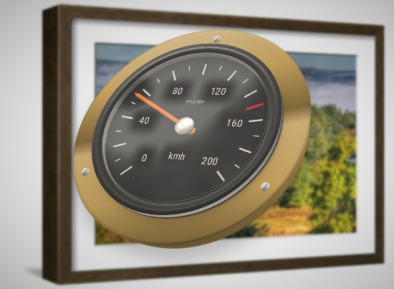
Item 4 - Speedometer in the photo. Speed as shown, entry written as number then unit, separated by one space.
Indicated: 55 km/h
